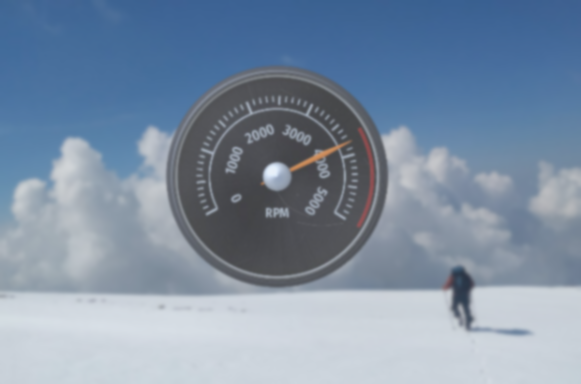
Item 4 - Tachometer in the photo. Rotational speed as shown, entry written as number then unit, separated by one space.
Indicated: 3800 rpm
